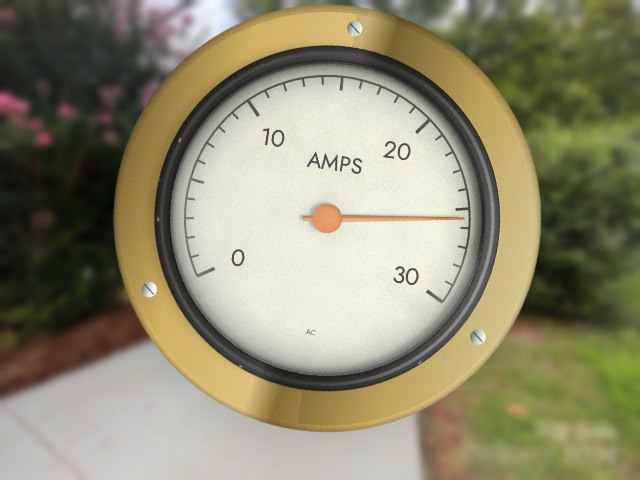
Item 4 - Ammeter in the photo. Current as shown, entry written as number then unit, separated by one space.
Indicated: 25.5 A
